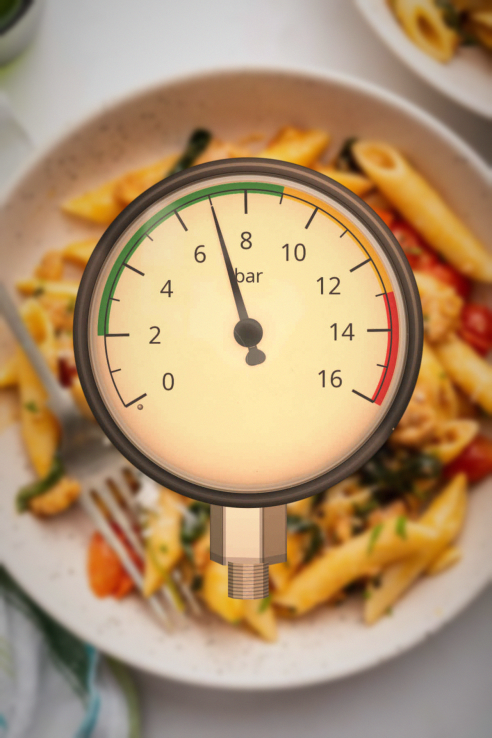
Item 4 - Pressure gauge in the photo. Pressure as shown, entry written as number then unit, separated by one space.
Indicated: 7 bar
